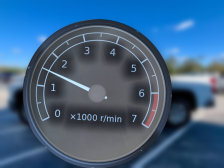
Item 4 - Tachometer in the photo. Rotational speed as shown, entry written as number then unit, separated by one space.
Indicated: 1500 rpm
